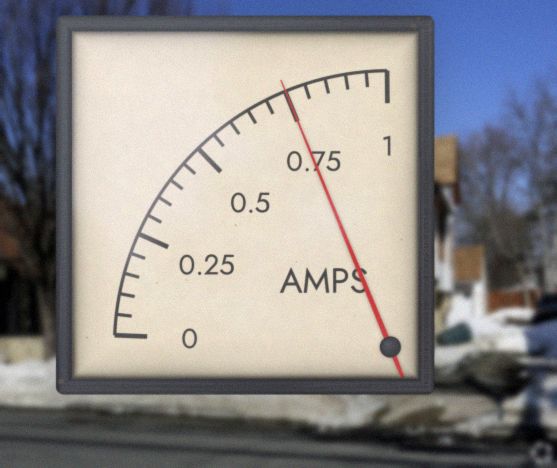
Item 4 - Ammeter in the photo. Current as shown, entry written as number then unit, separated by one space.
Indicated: 0.75 A
